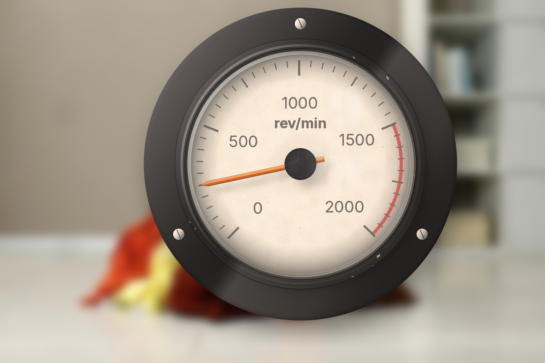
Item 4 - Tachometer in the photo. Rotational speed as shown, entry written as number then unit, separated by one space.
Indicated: 250 rpm
